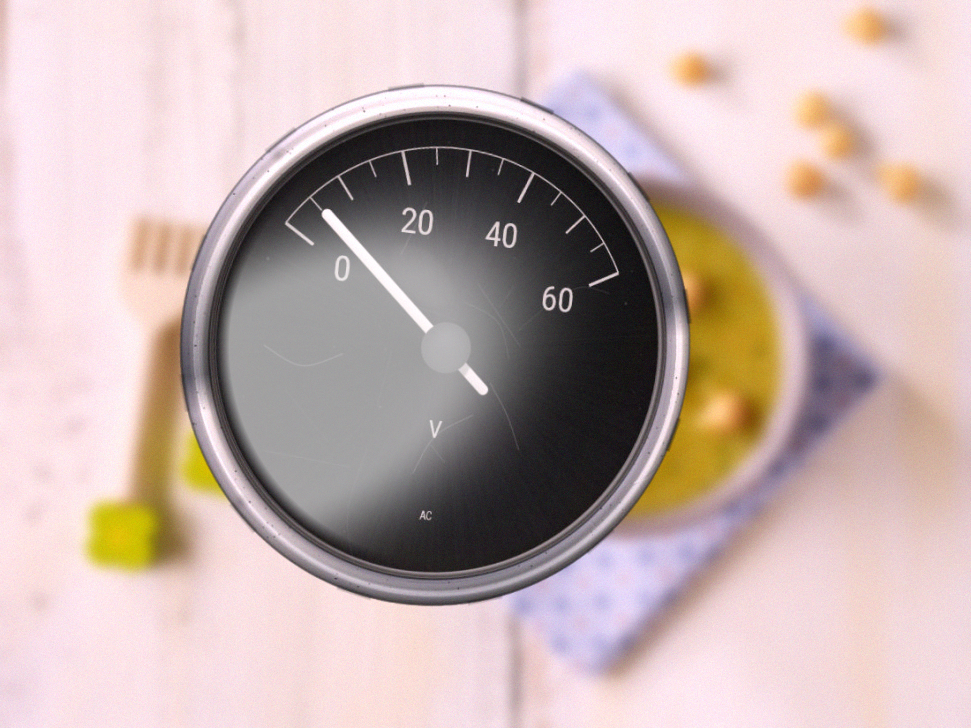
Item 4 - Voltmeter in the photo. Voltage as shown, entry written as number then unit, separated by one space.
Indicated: 5 V
